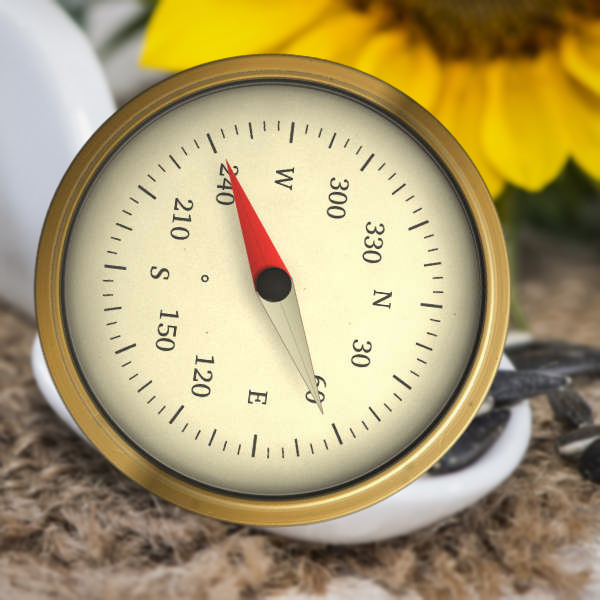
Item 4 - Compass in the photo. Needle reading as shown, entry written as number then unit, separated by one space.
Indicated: 242.5 °
